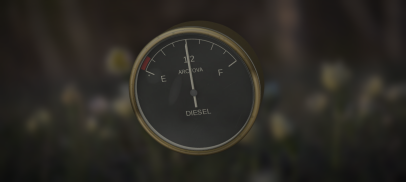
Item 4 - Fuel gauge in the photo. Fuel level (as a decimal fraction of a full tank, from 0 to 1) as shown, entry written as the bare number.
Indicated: 0.5
